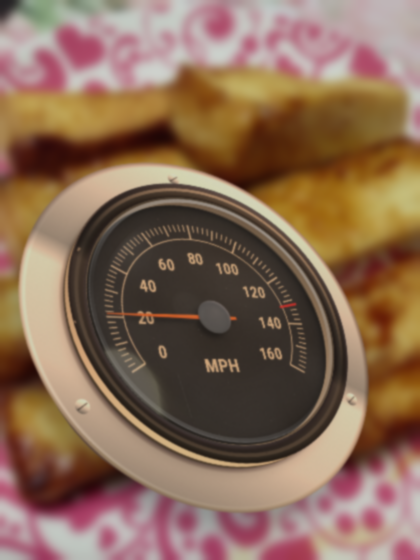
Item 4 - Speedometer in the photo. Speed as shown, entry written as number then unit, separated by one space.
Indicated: 20 mph
